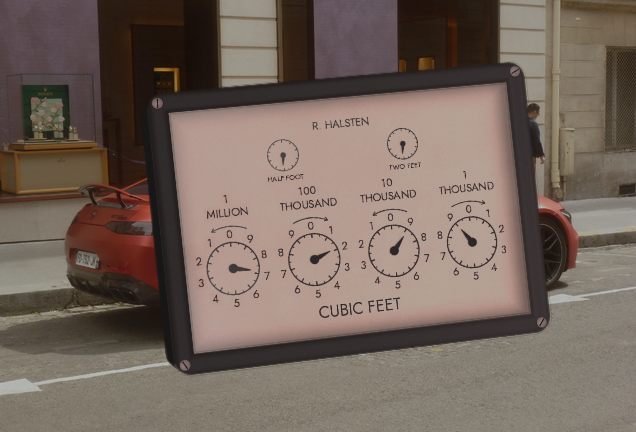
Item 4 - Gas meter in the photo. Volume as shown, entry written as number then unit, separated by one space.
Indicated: 718900 ft³
